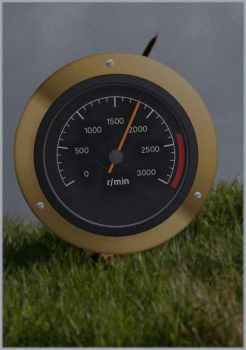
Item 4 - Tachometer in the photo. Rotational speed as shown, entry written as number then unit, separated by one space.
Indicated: 1800 rpm
